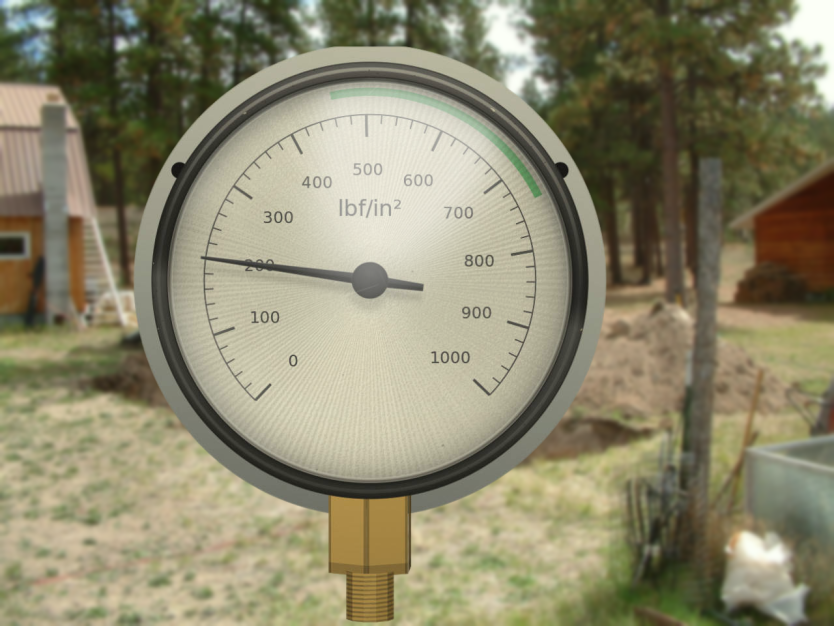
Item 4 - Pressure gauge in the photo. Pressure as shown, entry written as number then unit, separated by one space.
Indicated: 200 psi
